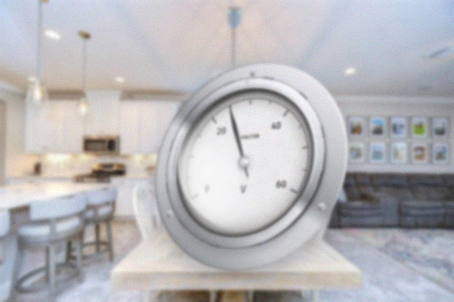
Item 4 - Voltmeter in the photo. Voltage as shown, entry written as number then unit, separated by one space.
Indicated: 25 V
